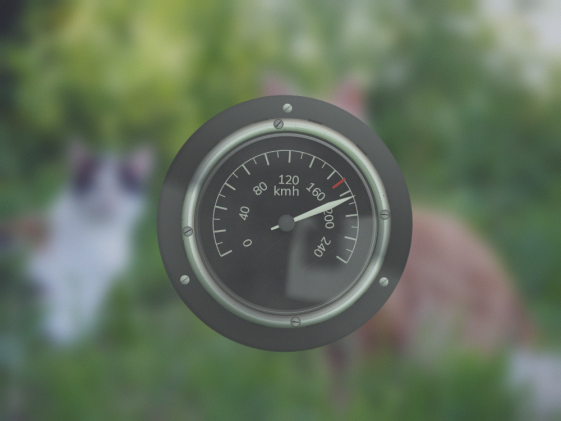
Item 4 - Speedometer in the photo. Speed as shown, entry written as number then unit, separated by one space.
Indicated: 185 km/h
